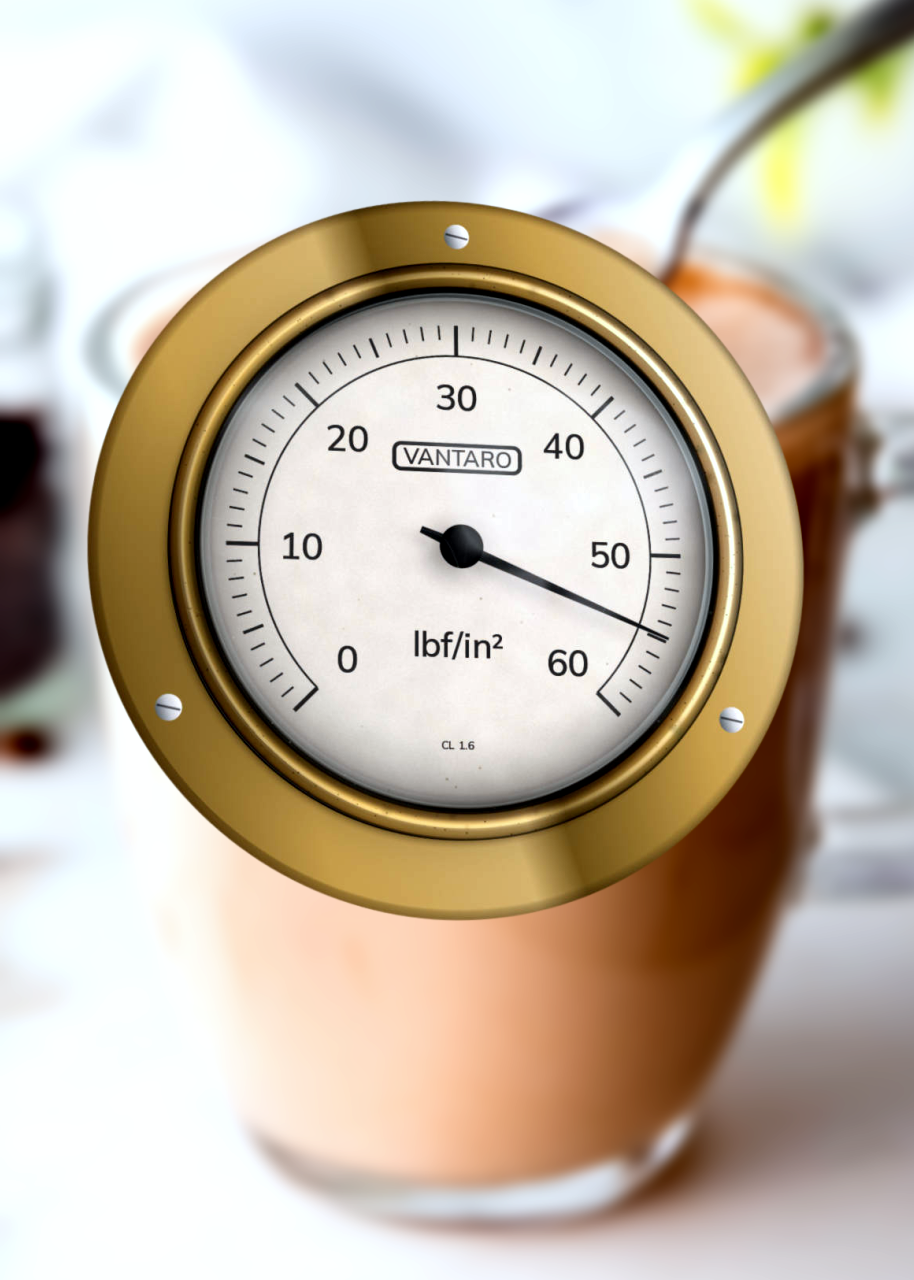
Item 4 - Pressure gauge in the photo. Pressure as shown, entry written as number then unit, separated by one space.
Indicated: 55 psi
